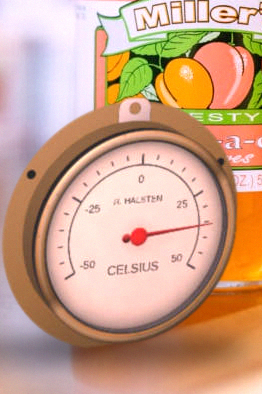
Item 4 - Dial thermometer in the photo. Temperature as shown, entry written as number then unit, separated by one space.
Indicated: 35 °C
